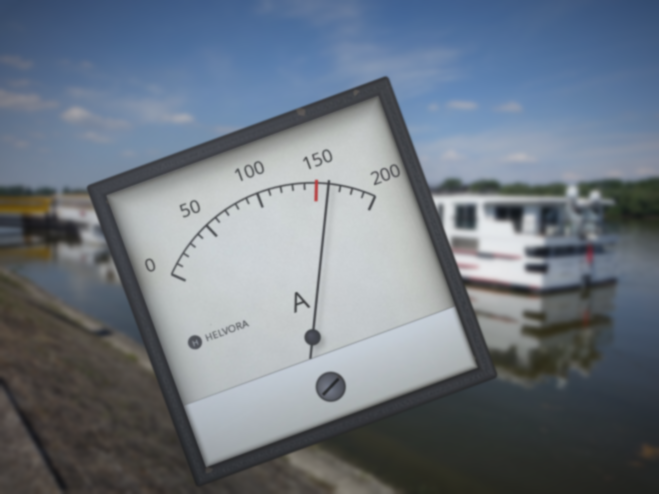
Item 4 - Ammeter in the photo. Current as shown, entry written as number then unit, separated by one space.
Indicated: 160 A
